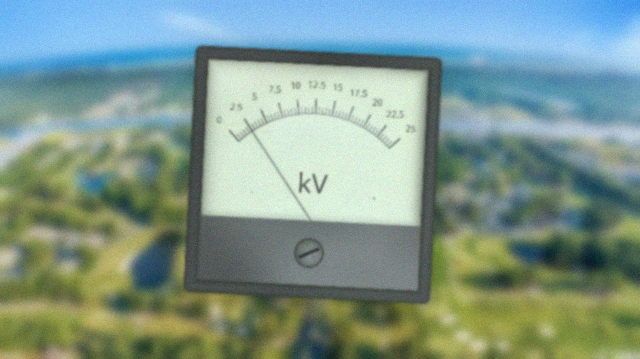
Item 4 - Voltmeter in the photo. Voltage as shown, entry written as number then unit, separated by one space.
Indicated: 2.5 kV
